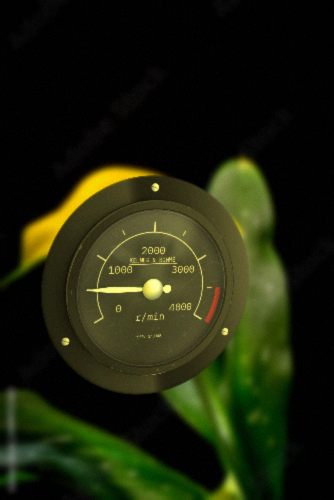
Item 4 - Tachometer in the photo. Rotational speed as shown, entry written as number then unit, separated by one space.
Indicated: 500 rpm
